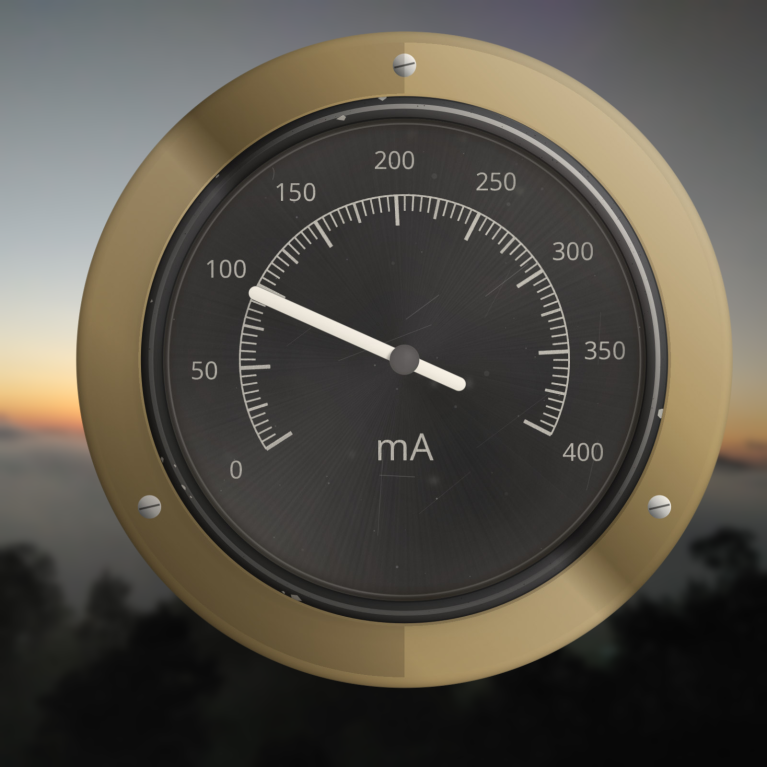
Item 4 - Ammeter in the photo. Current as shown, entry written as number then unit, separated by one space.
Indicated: 95 mA
